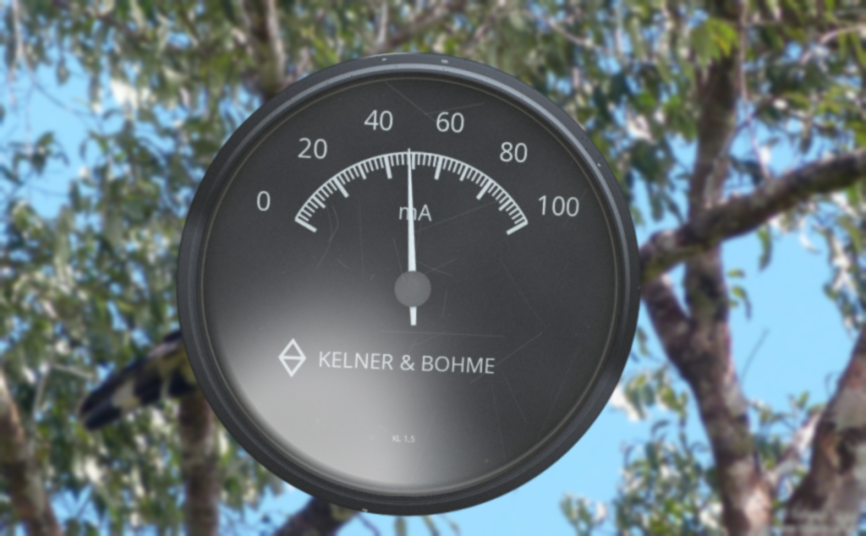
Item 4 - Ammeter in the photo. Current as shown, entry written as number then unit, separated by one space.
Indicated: 48 mA
